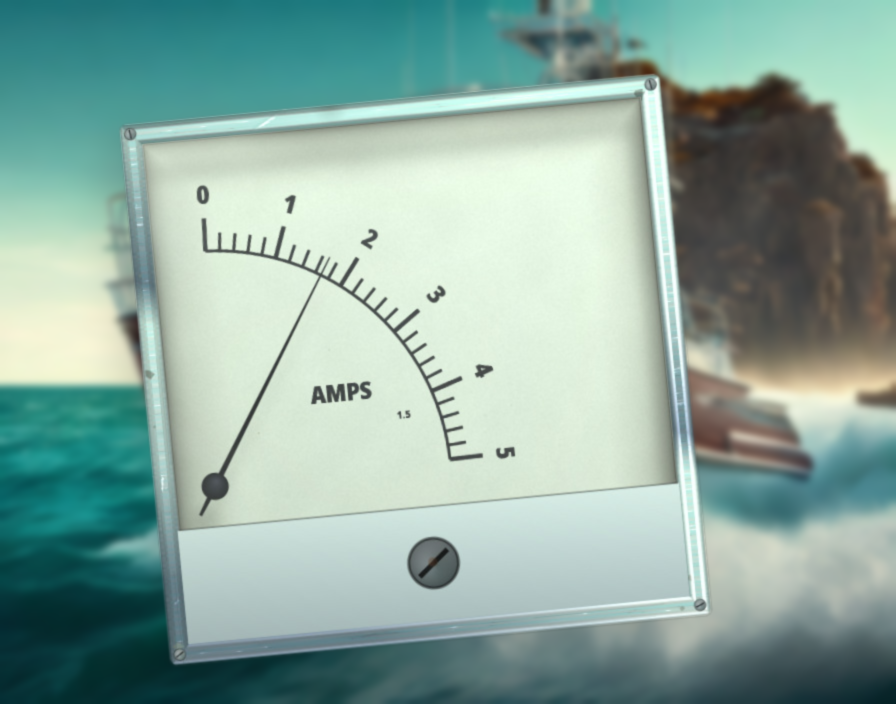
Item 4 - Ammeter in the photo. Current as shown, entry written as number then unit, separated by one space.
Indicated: 1.7 A
